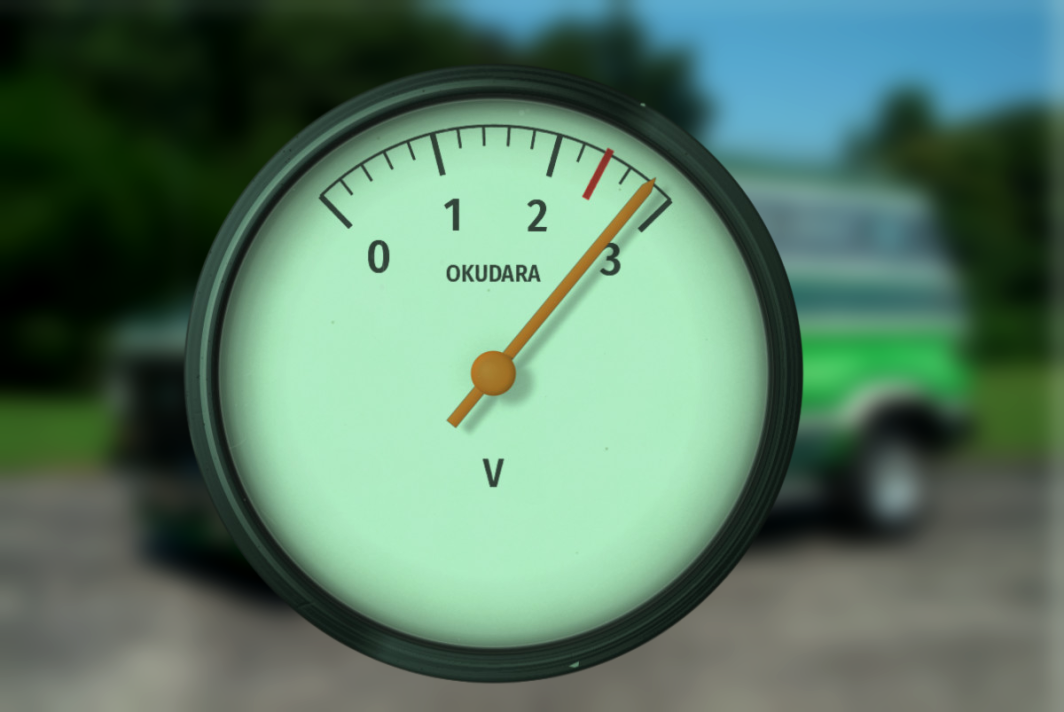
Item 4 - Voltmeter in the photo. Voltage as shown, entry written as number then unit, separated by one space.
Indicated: 2.8 V
